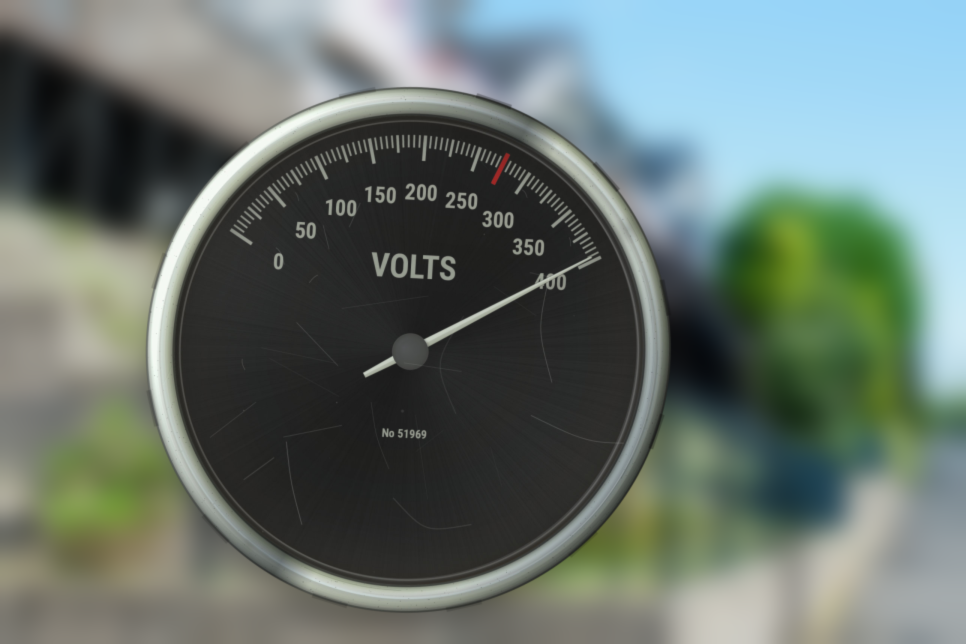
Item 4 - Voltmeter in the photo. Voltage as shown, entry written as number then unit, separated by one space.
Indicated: 395 V
